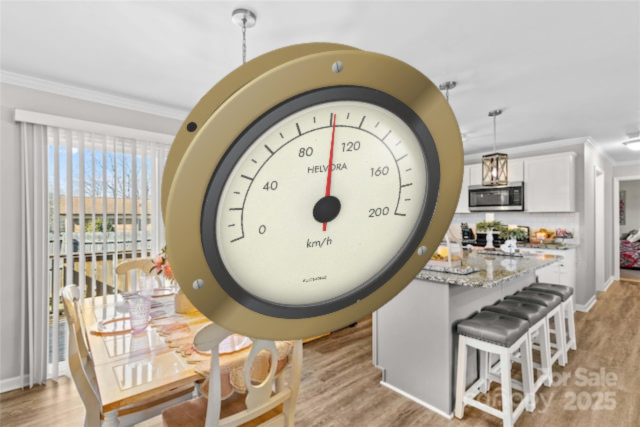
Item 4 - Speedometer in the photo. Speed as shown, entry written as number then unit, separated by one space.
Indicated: 100 km/h
